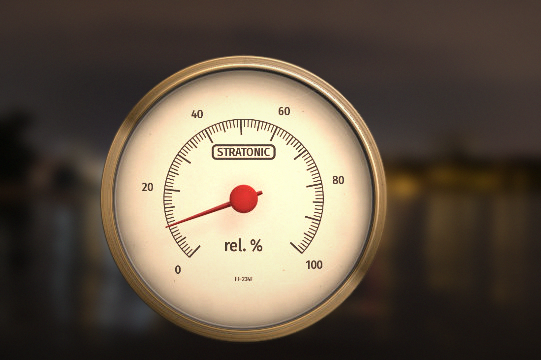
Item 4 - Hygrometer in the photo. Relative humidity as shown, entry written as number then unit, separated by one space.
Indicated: 10 %
